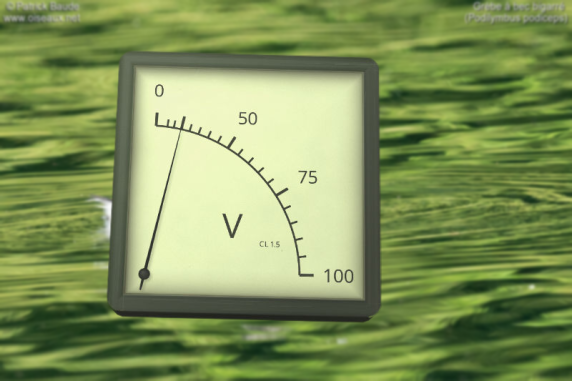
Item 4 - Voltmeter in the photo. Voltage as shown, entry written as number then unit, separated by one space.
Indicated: 25 V
